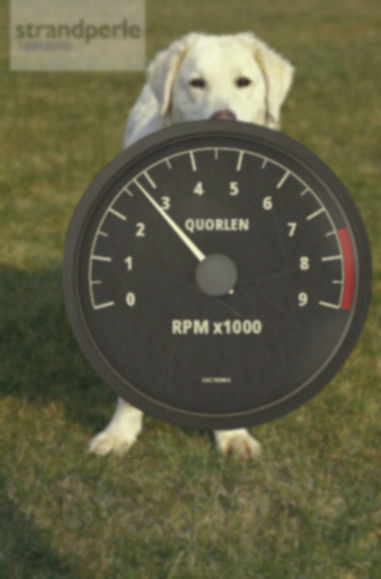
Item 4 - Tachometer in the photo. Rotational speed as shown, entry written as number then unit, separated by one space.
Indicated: 2750 rpm
